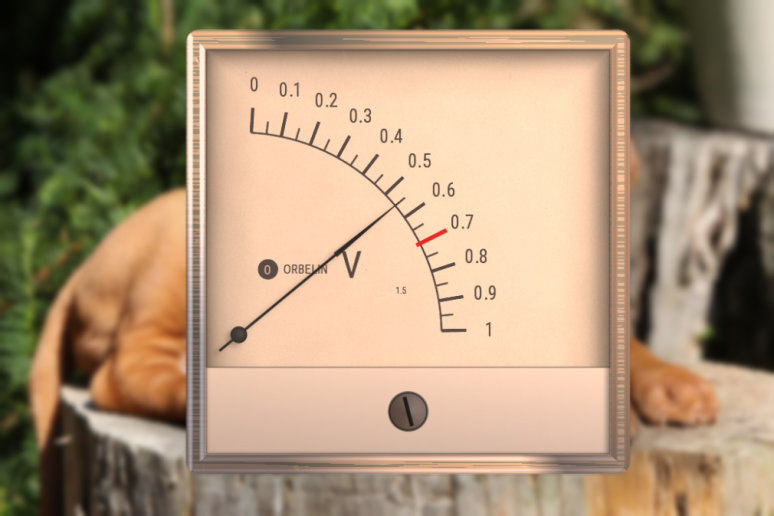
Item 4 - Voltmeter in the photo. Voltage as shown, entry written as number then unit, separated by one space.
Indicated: 0.55 V
